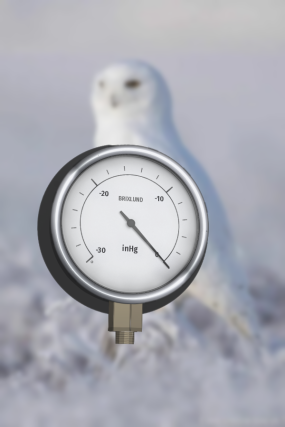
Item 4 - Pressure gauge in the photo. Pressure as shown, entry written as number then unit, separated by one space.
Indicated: 0 inHg
